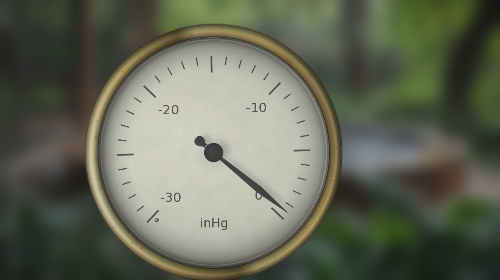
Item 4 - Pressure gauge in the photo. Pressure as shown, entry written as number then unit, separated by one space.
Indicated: -0.5 inHg
